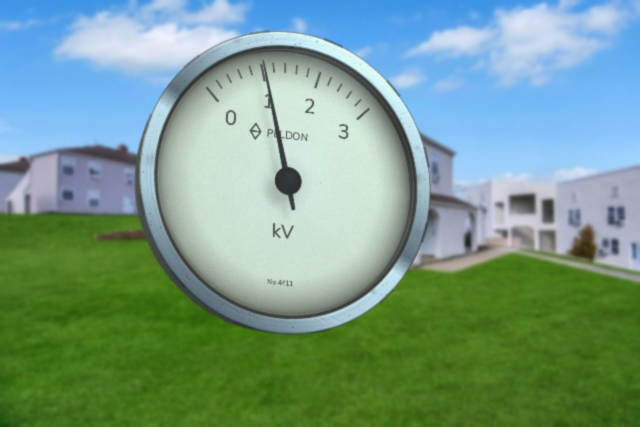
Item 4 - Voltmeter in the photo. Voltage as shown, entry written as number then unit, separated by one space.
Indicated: 1 kV
